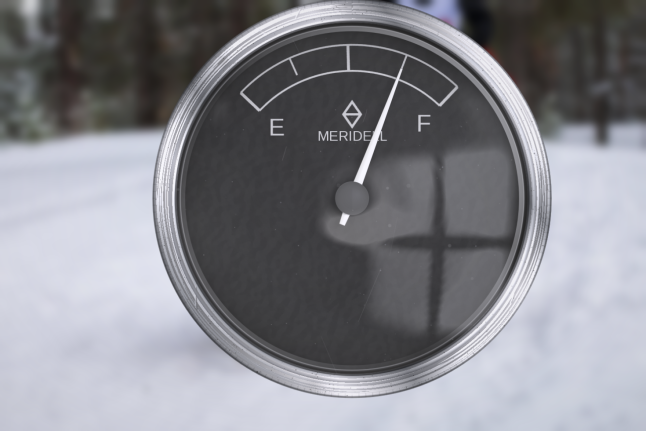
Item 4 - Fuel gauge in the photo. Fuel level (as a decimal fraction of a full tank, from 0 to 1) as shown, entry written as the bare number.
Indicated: 0.75
